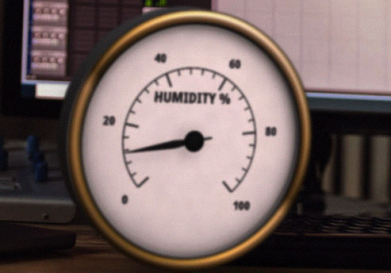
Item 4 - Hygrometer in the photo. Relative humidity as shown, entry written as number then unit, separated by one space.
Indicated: 12 %
